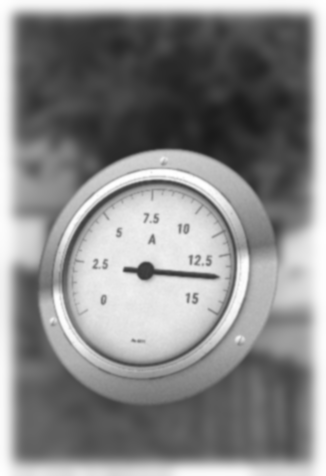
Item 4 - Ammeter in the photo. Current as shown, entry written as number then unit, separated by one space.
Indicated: 13.5 A
